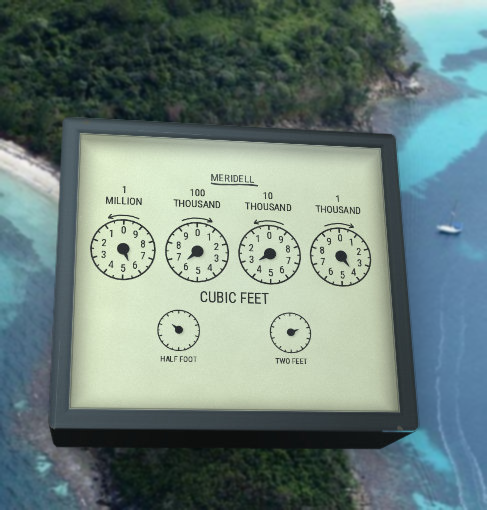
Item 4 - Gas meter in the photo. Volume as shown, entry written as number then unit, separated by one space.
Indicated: 563400 ft³
